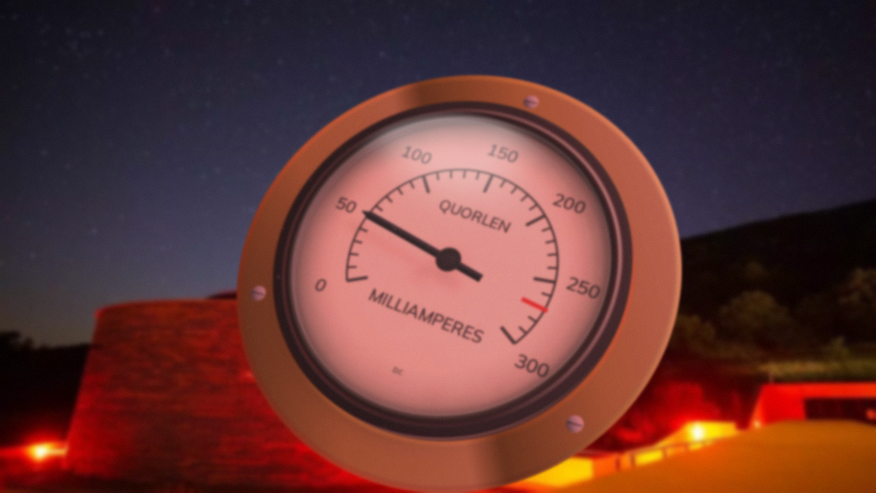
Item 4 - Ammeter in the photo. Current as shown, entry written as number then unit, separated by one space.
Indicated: 50 mA
